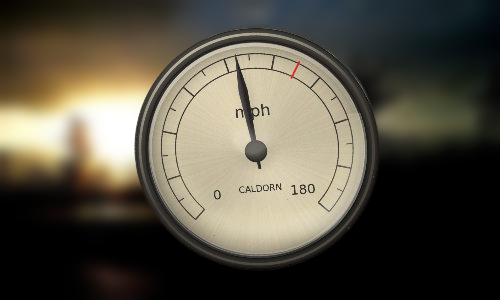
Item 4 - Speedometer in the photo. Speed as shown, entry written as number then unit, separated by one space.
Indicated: 85 mph
